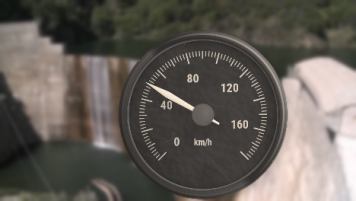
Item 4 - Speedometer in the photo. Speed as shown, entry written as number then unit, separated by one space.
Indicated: 50 km/h
